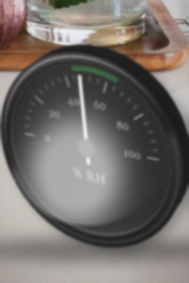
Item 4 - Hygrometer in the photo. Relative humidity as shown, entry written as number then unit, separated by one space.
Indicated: 48 %
